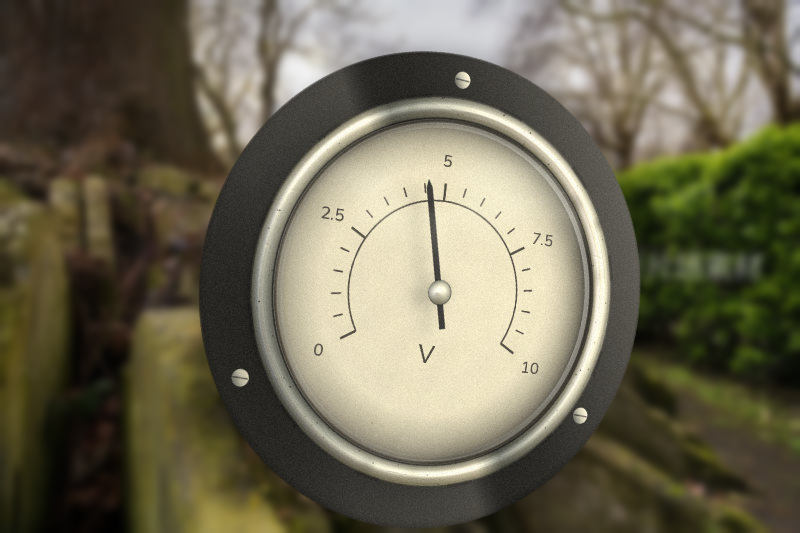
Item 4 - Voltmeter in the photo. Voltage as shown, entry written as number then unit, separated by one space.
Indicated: 4.5 V
